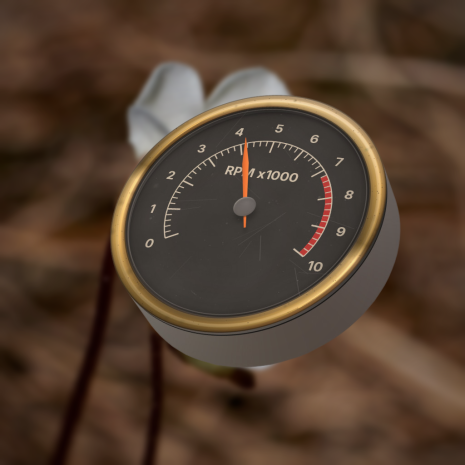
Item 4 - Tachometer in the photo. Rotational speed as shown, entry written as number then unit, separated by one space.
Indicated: 4200 rpm
